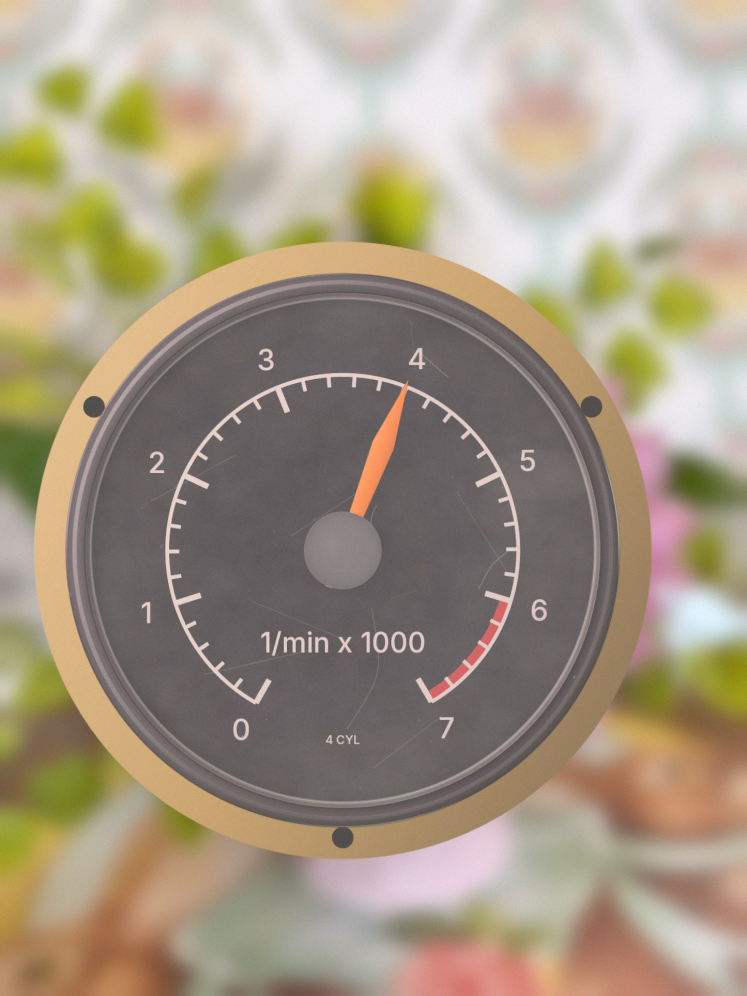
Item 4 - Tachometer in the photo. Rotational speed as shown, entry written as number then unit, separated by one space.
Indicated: 4000 rpm
